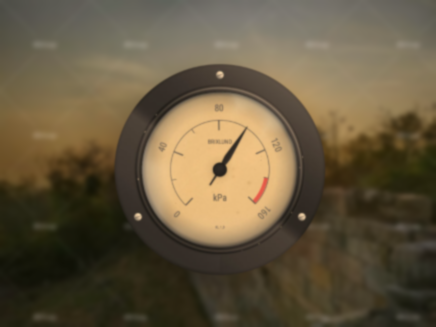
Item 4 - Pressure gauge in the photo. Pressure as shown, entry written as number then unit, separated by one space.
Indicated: 100 kPa
